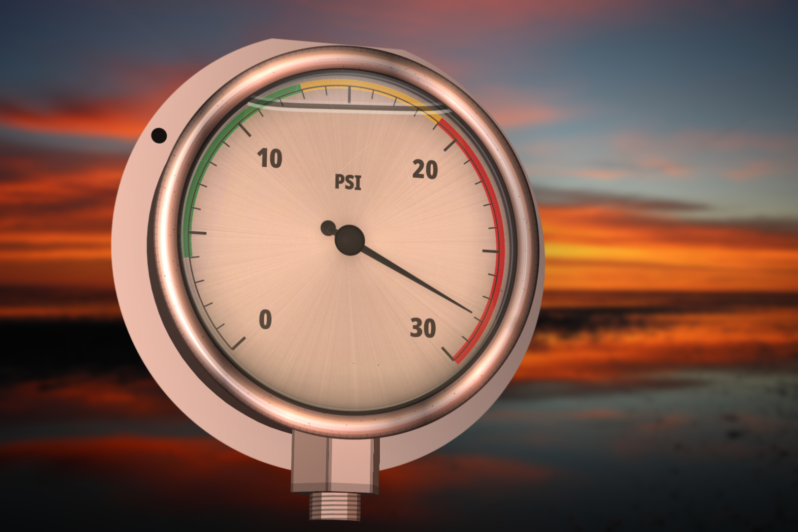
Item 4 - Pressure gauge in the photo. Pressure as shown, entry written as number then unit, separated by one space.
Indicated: 28 psi
